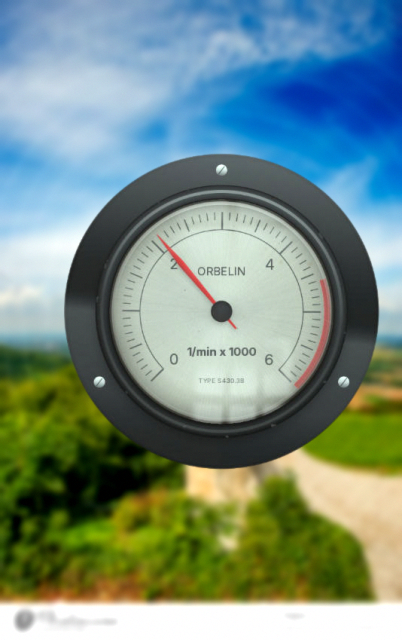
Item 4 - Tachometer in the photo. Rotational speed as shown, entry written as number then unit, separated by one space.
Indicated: 2100 rpm
